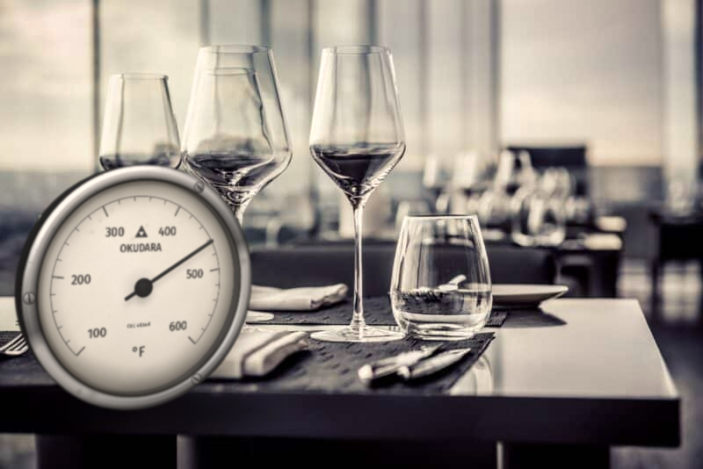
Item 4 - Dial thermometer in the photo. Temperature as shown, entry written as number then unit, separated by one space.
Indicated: 460 °F
